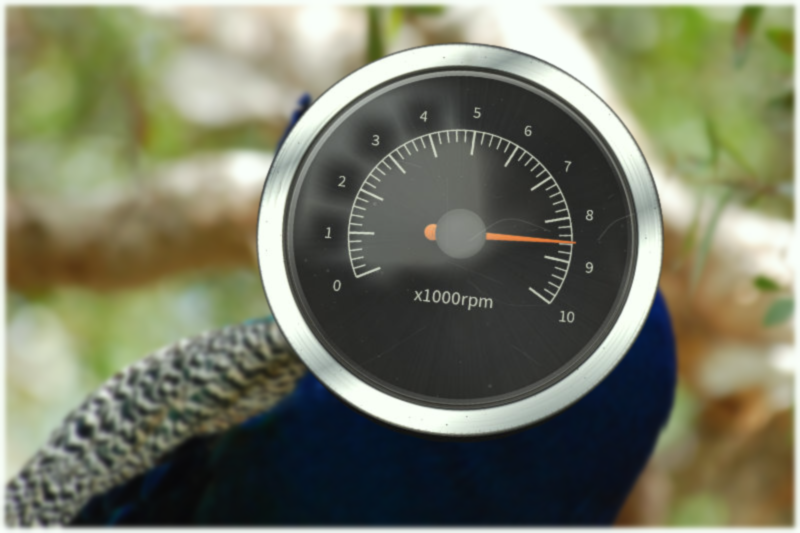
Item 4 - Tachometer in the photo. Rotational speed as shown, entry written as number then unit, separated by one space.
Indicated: 8600 rpm
